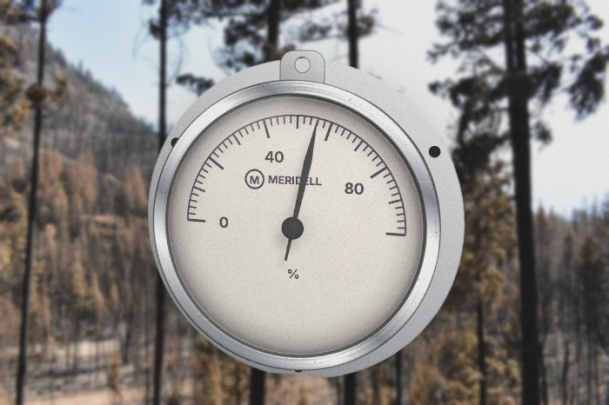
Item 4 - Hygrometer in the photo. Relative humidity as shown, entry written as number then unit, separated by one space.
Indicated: 56 %
